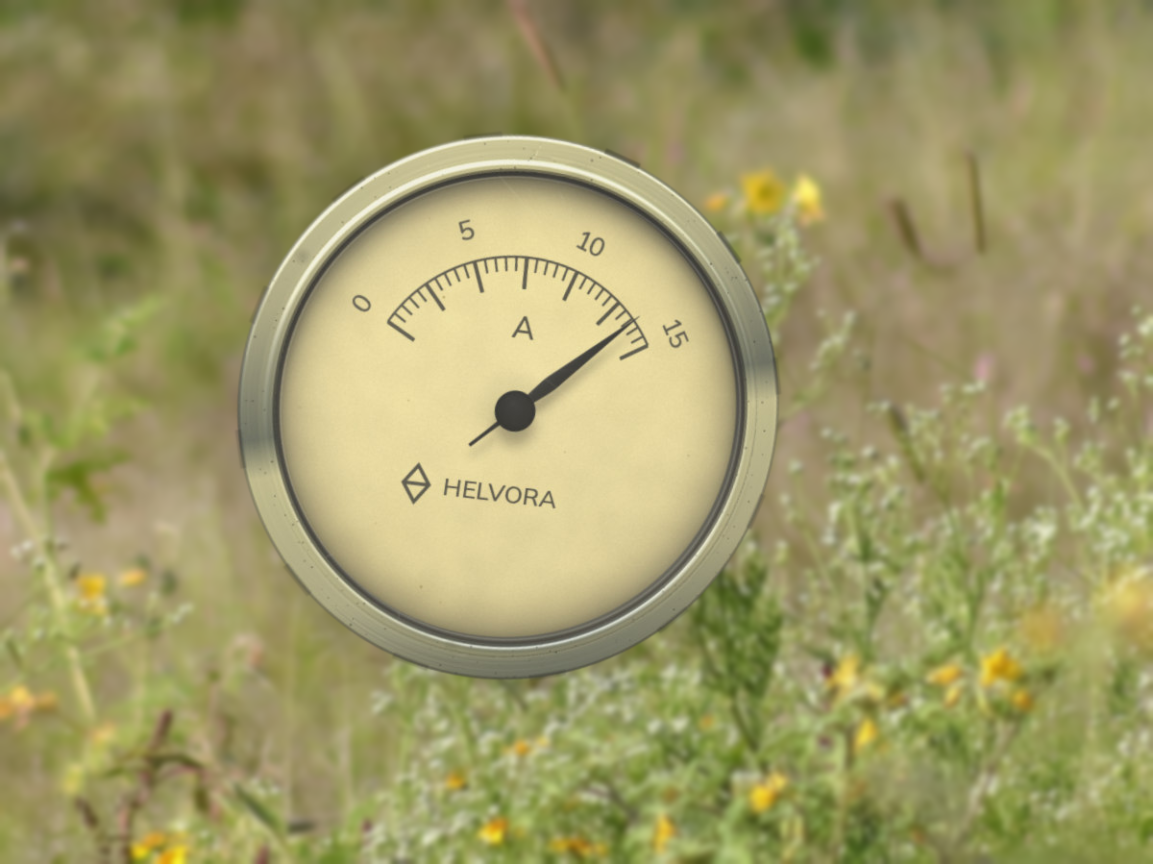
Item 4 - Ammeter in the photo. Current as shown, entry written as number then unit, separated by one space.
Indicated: 13.5 A
